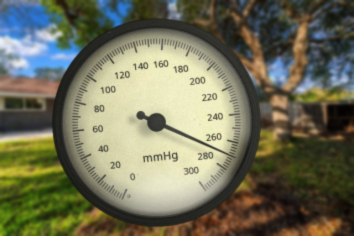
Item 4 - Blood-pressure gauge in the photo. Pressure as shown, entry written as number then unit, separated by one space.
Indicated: 270 mmHg
